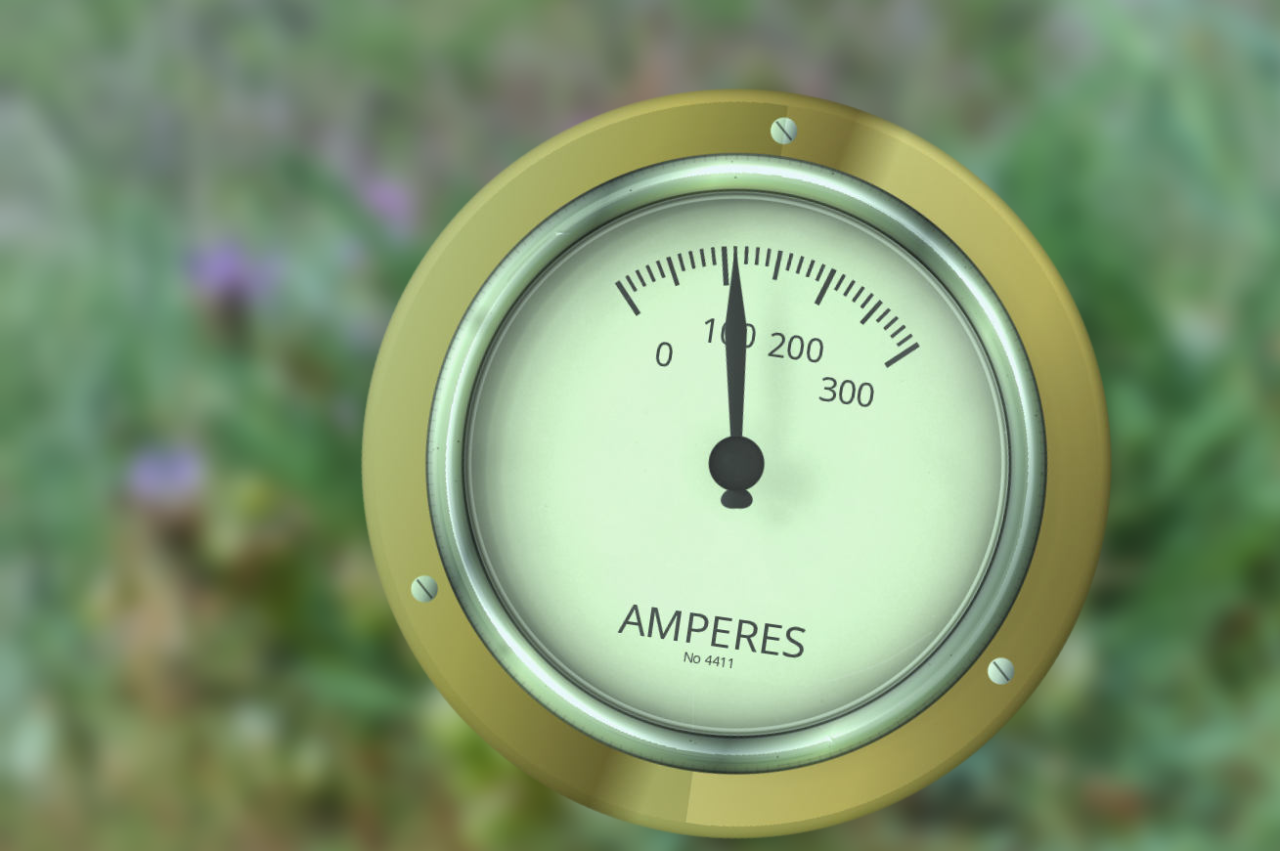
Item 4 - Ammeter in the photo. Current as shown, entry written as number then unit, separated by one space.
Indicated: 110 A
